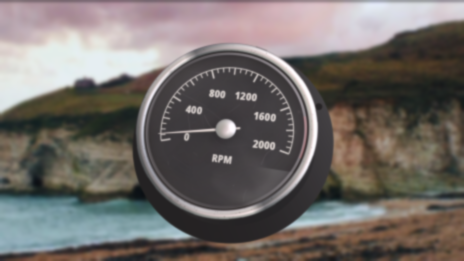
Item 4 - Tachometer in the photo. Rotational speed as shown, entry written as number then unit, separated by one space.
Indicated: 50 rpm
